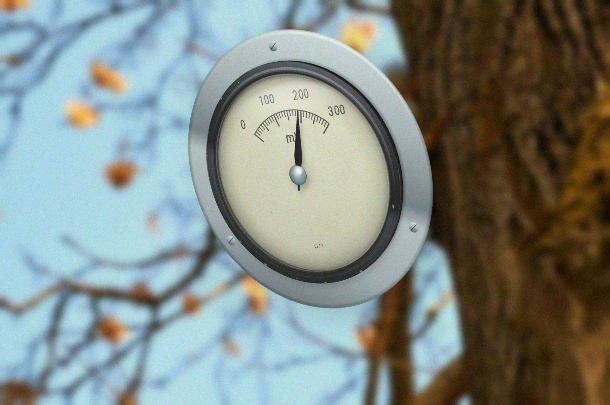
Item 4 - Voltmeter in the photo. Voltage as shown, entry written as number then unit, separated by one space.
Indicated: 200 mV
